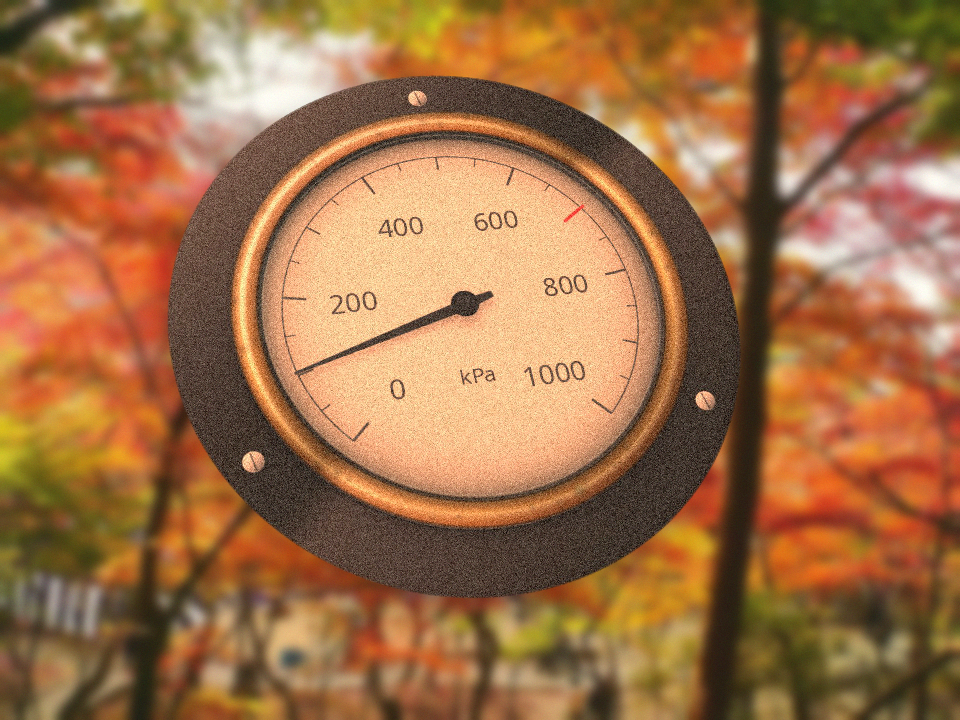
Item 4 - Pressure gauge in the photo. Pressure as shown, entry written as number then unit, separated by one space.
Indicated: 100 kPa
